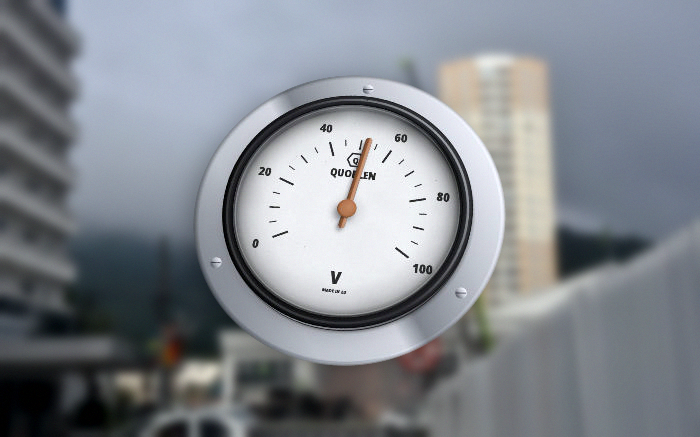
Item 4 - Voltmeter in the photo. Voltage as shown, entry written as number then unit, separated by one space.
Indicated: 52.5 V
